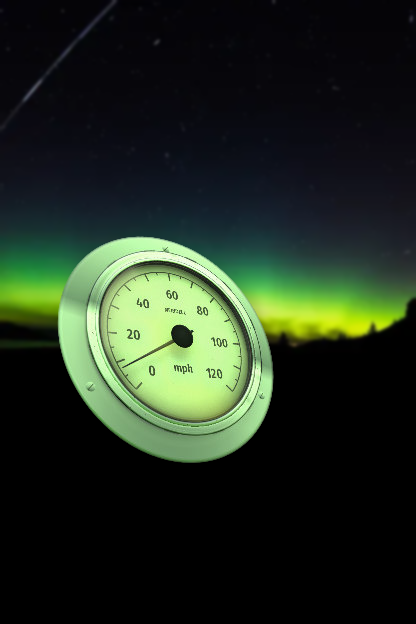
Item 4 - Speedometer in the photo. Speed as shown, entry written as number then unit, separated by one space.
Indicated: 7.5 mph
